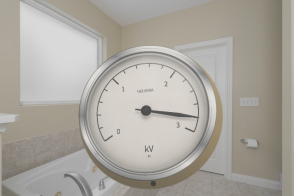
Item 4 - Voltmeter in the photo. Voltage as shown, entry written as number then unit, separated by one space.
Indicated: 2.8 kV
